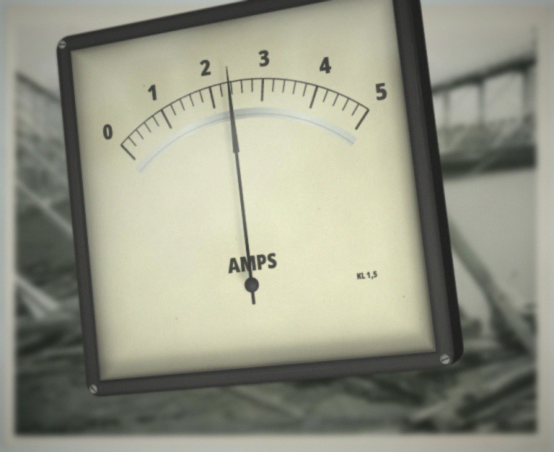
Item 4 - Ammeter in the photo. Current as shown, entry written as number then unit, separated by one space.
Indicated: 2.4 A
